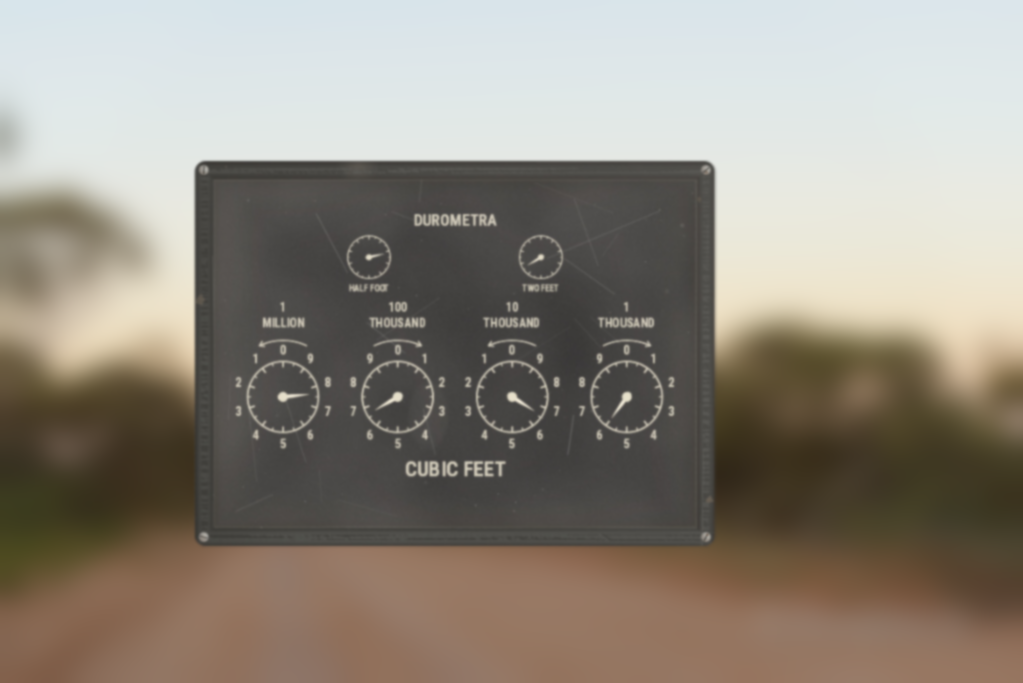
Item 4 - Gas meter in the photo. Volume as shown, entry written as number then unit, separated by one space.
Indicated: 766600 ft³
